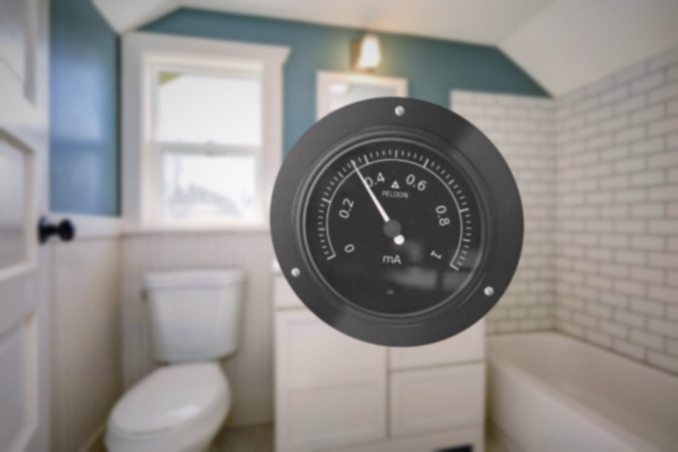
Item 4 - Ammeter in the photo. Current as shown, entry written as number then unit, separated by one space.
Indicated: 0.36 mA
